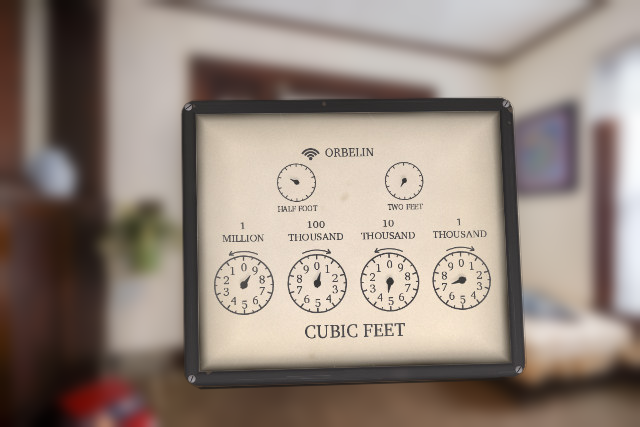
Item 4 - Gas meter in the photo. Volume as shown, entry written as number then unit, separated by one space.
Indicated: 904700 ft³
